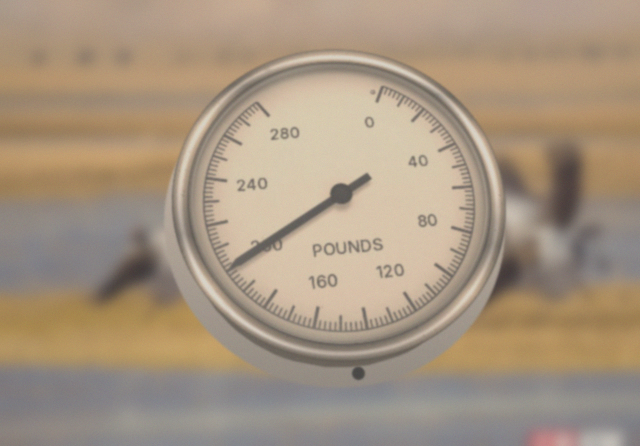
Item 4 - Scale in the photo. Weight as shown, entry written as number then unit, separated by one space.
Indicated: 200 lb
